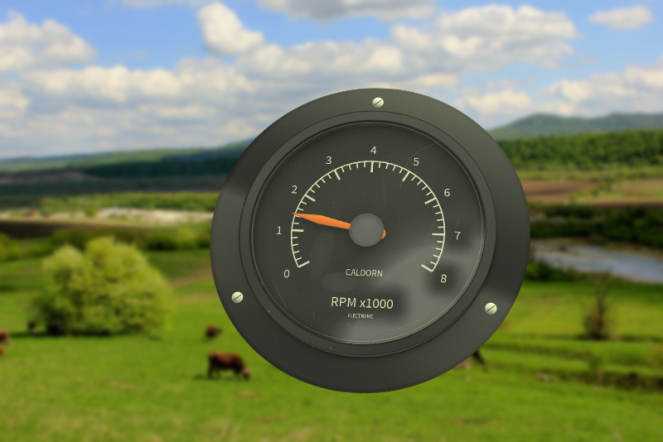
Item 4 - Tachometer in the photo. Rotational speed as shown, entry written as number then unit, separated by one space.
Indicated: 1400 rpm
